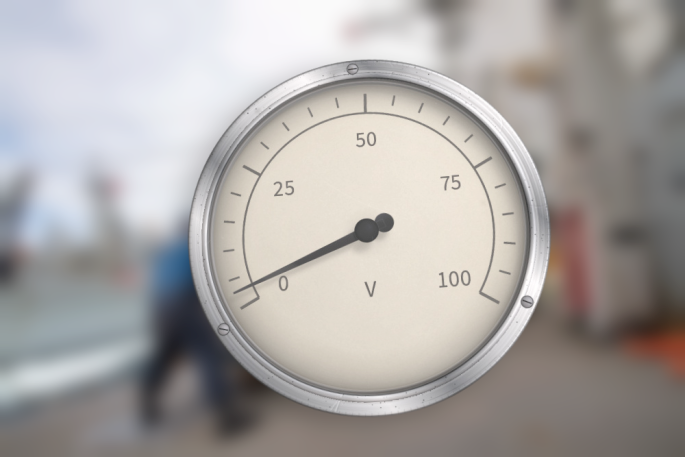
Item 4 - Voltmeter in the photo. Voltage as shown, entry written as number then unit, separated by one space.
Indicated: 2.5 V
